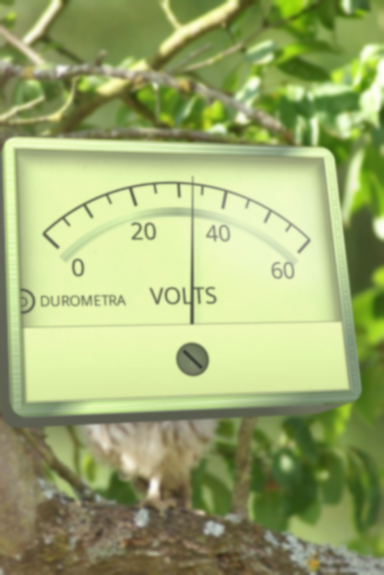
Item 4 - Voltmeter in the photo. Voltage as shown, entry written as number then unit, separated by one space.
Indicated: 32.5 V
